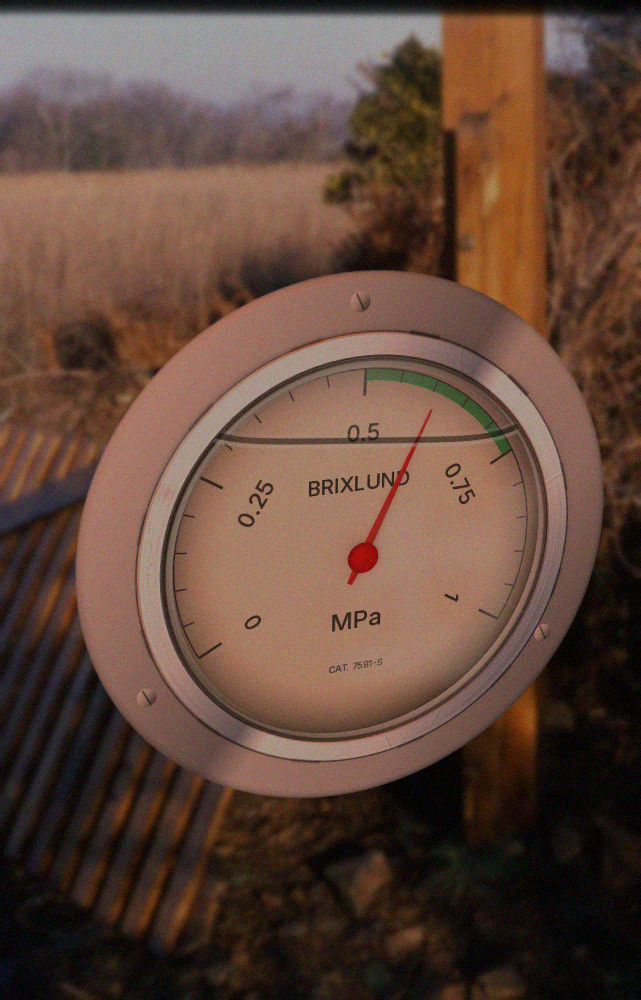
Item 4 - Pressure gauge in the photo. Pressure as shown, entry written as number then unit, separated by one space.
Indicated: 0.6 MPa
